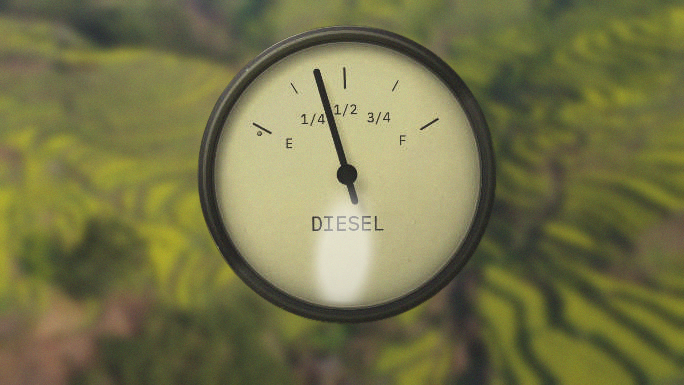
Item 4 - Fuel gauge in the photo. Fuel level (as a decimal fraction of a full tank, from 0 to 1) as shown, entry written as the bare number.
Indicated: 0.375
